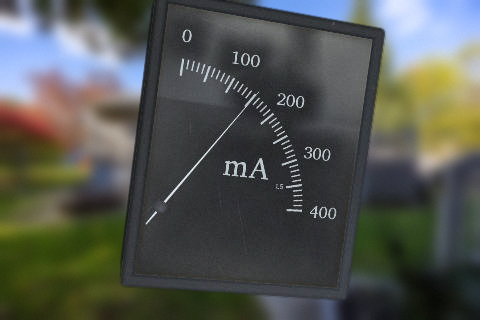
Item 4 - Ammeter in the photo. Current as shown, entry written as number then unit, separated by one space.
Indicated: 150 mA
